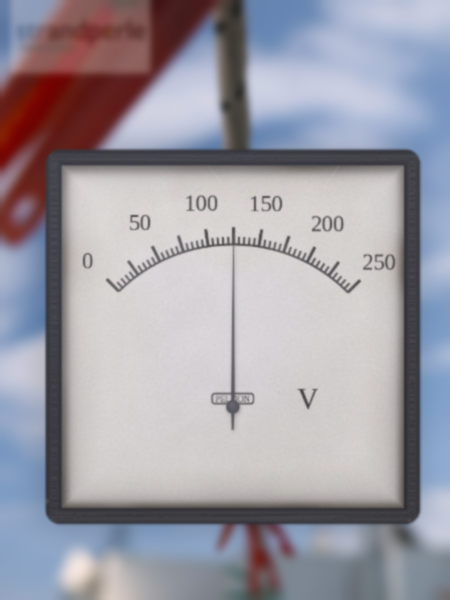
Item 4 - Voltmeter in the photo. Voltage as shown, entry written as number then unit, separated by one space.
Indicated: 125 V
